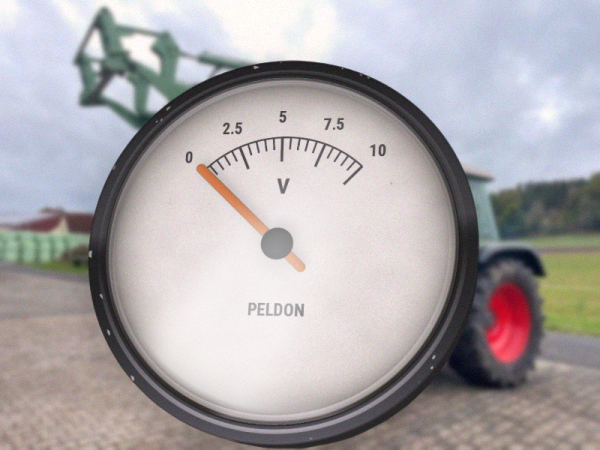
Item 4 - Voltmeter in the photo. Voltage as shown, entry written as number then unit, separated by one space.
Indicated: 0 V
